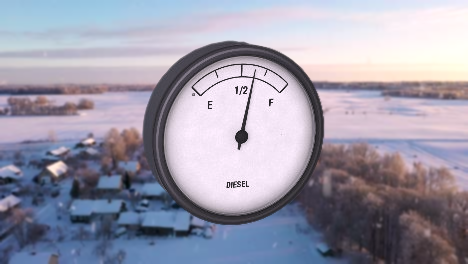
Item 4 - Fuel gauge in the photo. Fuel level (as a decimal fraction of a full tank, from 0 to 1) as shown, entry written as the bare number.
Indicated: 0.625
